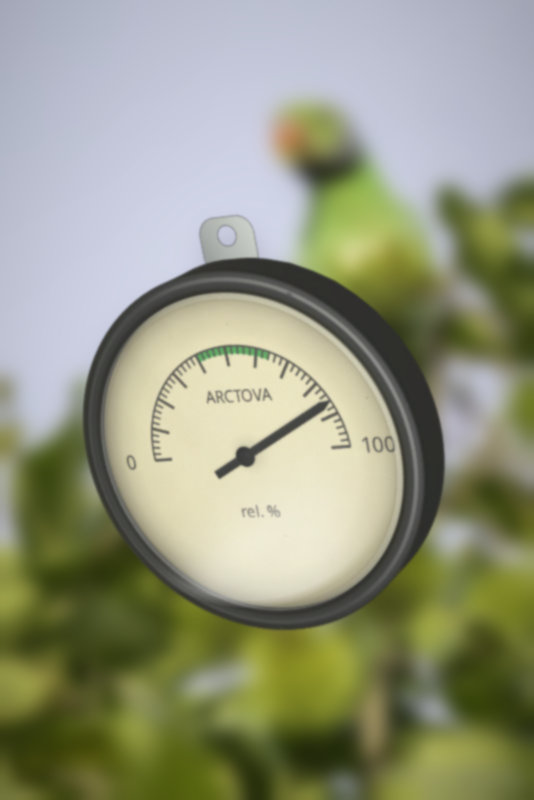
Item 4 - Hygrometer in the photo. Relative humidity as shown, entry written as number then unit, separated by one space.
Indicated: 86 %
